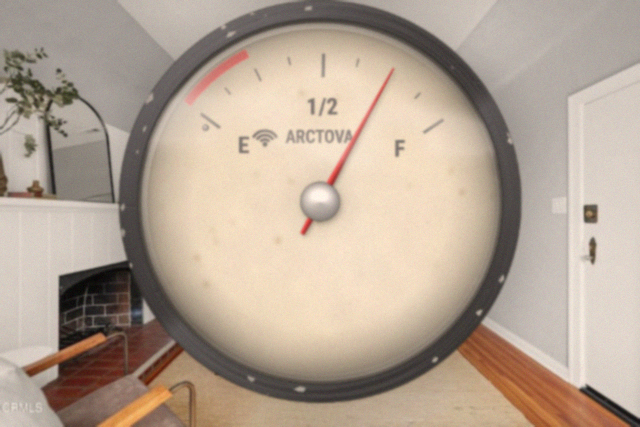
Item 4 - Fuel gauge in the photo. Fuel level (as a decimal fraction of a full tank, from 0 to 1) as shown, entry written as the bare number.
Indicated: 0.75
